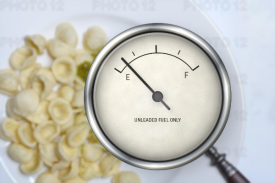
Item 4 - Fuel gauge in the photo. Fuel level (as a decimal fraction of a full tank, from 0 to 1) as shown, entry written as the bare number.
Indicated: 0.125
